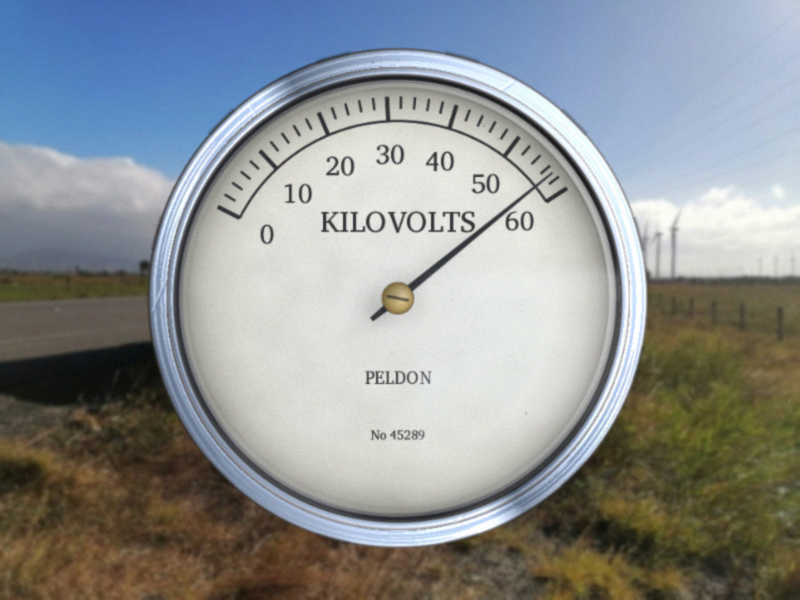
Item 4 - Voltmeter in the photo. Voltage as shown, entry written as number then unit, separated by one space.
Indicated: 57 kV
